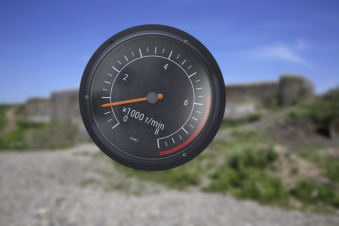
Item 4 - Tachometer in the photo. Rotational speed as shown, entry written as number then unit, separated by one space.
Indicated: 750 rpm
